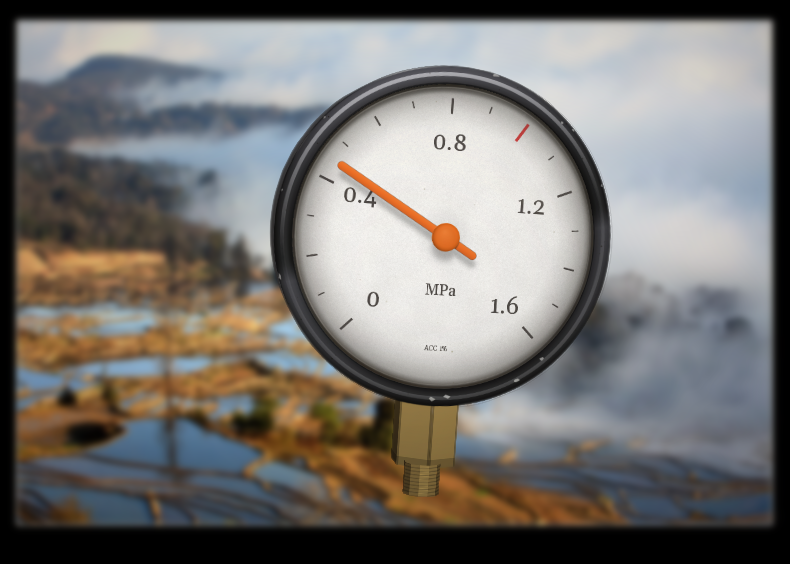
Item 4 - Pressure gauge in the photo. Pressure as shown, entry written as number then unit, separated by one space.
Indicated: 0.45 MPa
